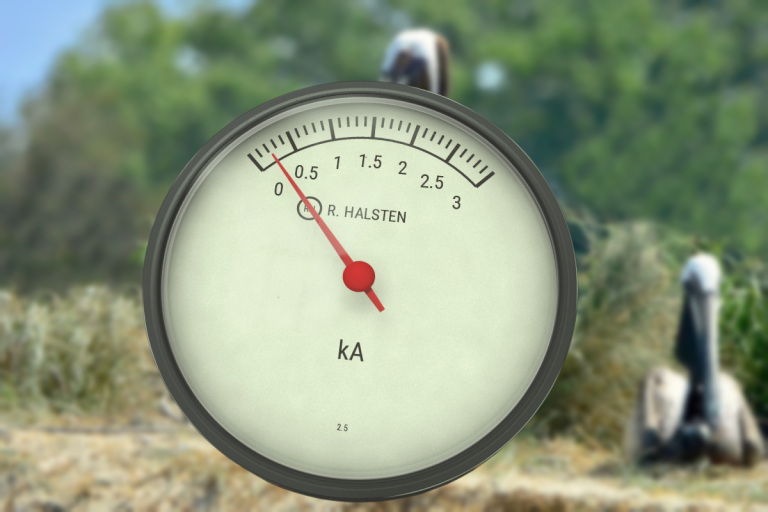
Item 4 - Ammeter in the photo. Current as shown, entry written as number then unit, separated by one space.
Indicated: 0.2 kA
